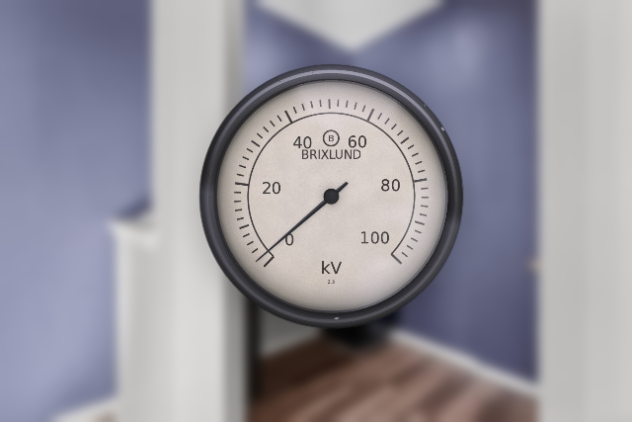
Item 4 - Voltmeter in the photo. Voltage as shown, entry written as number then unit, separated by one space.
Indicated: 2 kV
